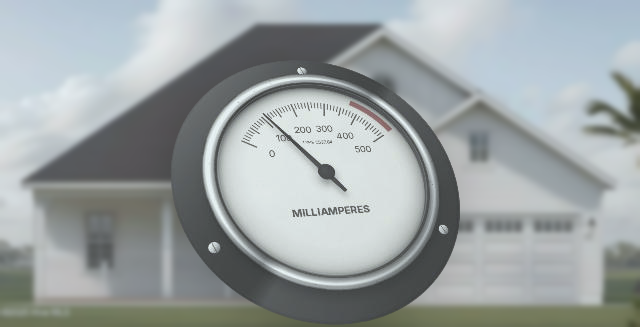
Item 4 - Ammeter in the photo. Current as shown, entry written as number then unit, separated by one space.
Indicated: 100 mA
